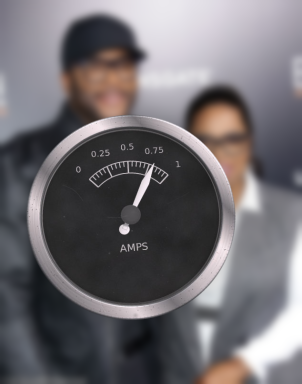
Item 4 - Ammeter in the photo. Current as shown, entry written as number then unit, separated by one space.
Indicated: 0.8 A
